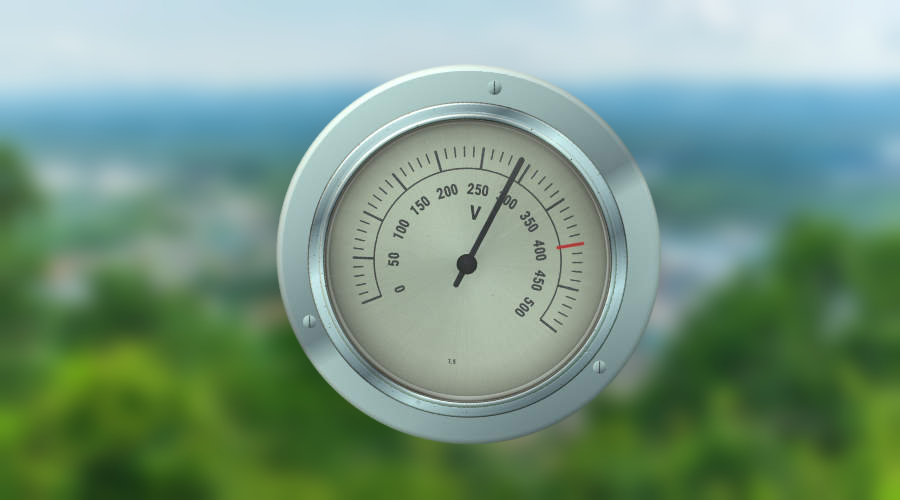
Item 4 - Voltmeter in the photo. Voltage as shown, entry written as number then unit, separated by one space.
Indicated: 290 V
